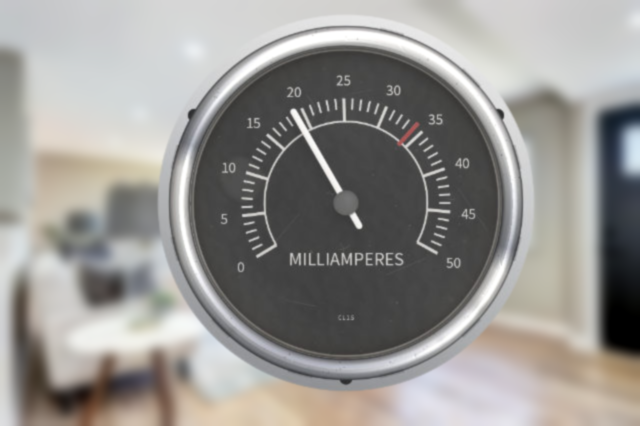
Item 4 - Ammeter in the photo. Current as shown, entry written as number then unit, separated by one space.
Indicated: 19 mA
